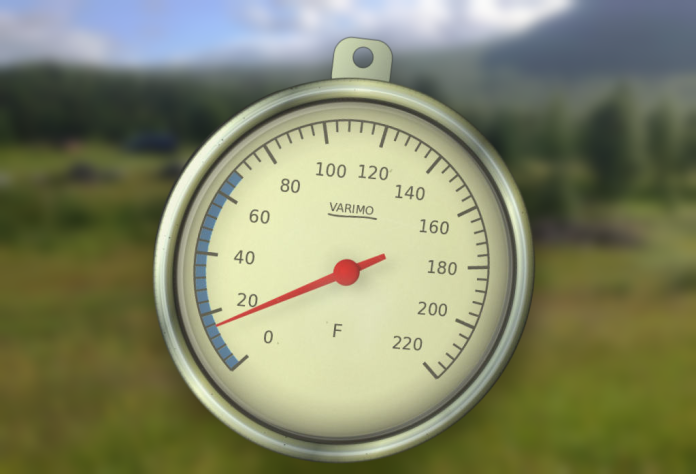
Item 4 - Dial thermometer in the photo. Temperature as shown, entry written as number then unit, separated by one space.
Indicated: 16 °F
